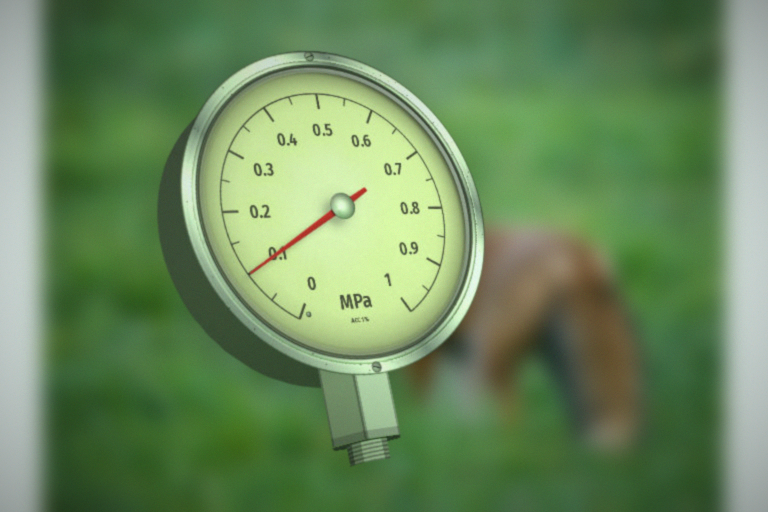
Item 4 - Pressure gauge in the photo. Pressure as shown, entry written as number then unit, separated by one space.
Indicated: 0.1 MPa
